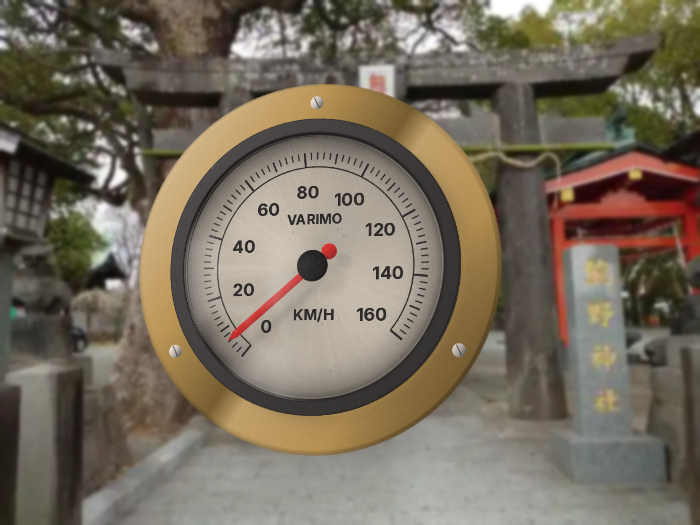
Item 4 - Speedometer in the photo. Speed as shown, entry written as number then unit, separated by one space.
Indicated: 6 km/h
